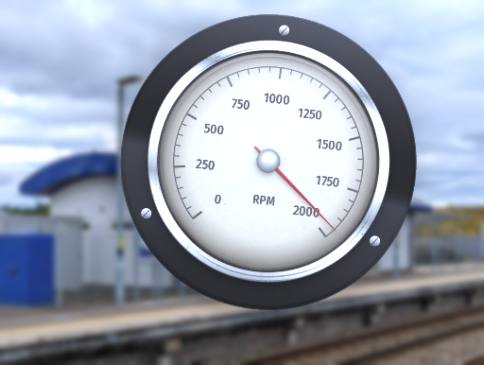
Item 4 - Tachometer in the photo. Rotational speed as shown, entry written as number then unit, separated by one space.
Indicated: 1950 rpm
